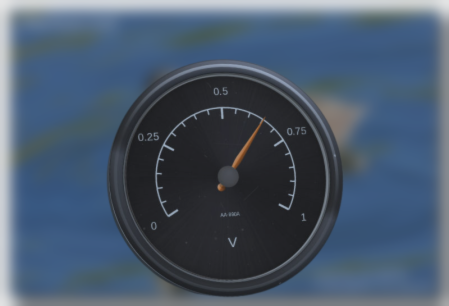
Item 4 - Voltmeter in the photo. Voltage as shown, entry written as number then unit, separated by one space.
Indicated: 0.65 V
